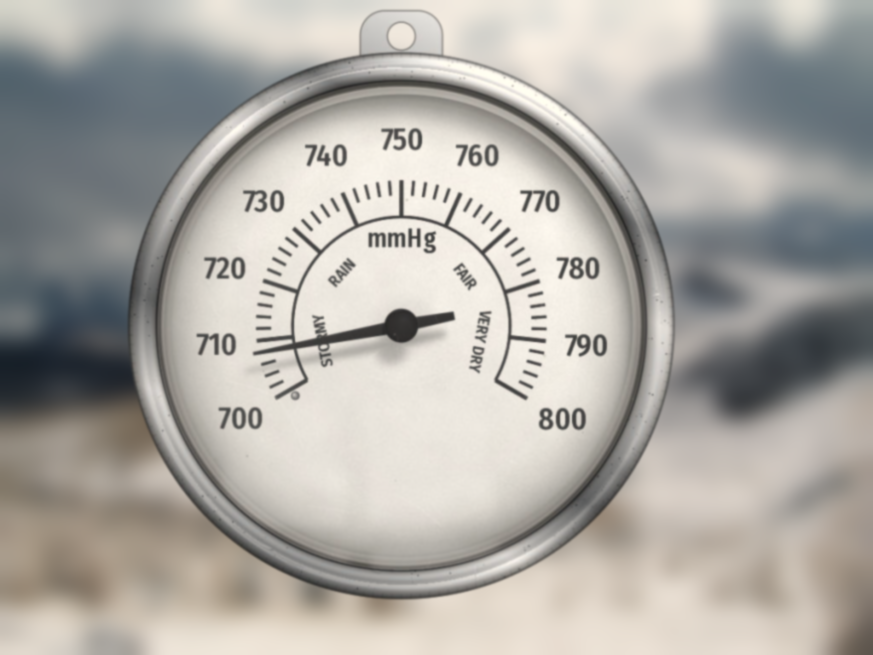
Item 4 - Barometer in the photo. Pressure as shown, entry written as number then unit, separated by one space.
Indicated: 708 mmHg
